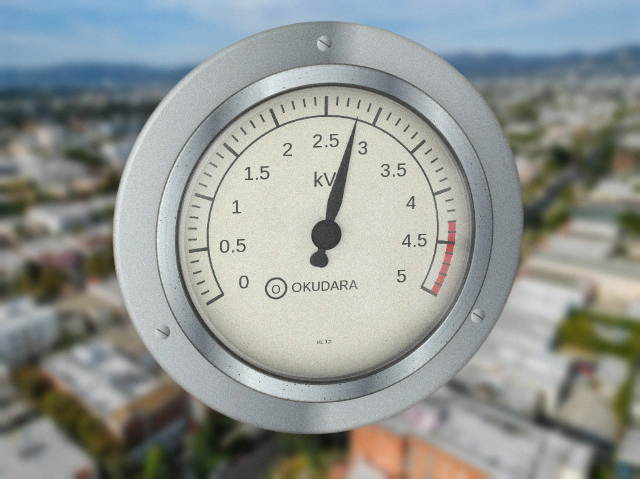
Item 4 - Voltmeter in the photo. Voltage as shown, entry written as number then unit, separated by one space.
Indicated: 2.8 kV
